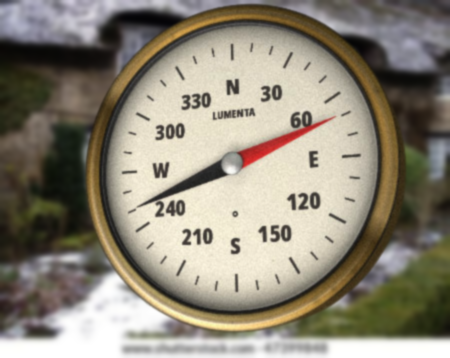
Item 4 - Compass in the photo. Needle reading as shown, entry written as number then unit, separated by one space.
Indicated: 70 °
